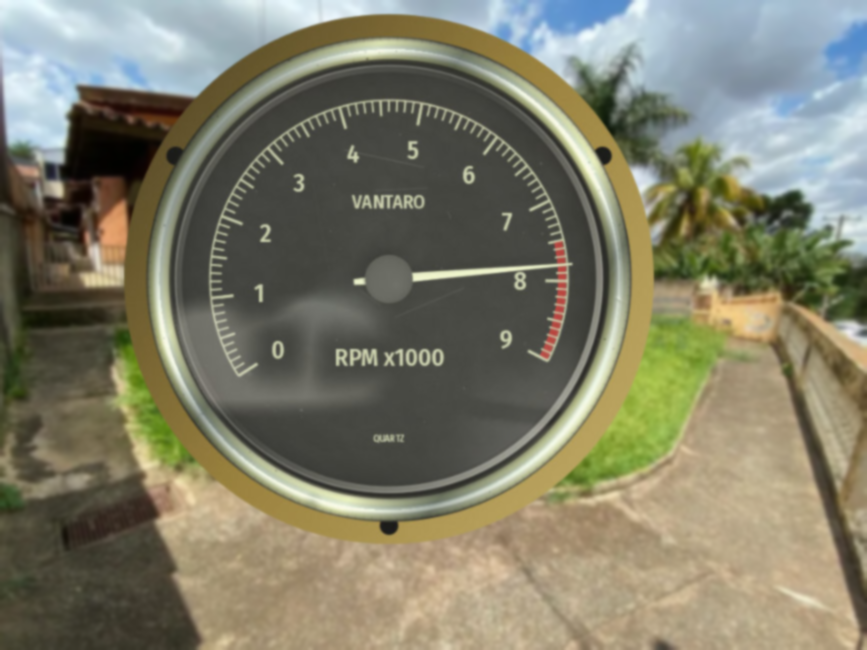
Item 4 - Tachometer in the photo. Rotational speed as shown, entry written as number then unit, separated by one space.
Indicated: 7800 rpm
